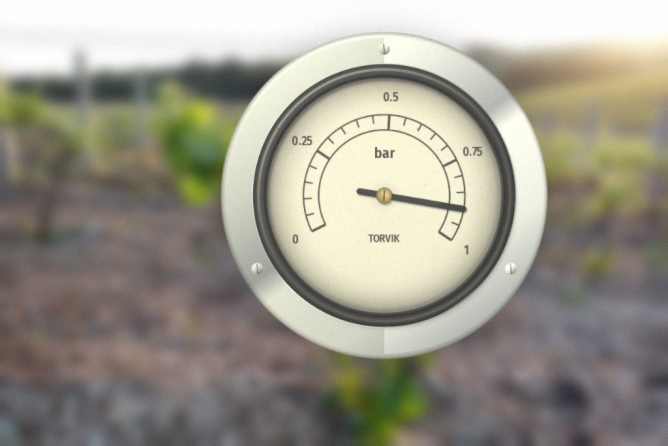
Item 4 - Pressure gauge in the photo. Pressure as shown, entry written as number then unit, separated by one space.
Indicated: 0.9 bar
